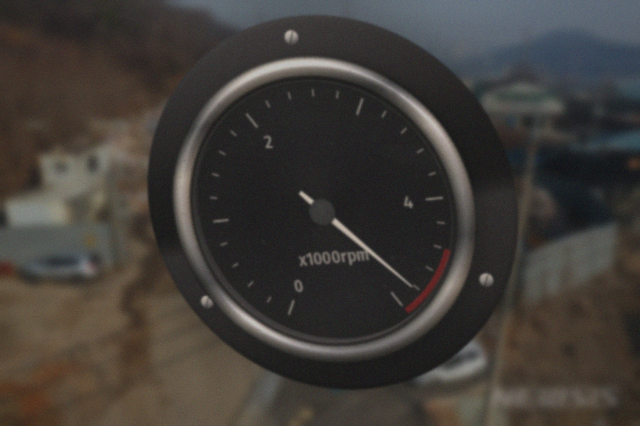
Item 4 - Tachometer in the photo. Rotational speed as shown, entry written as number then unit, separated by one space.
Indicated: 4800 rpm
